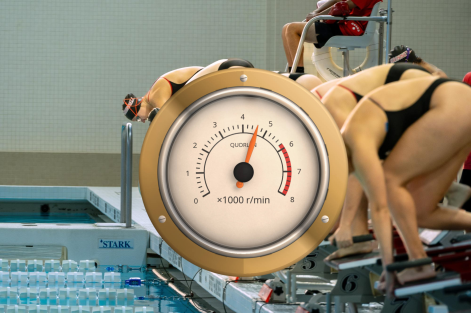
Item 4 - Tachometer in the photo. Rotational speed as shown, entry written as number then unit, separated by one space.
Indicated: 4600 rpm
